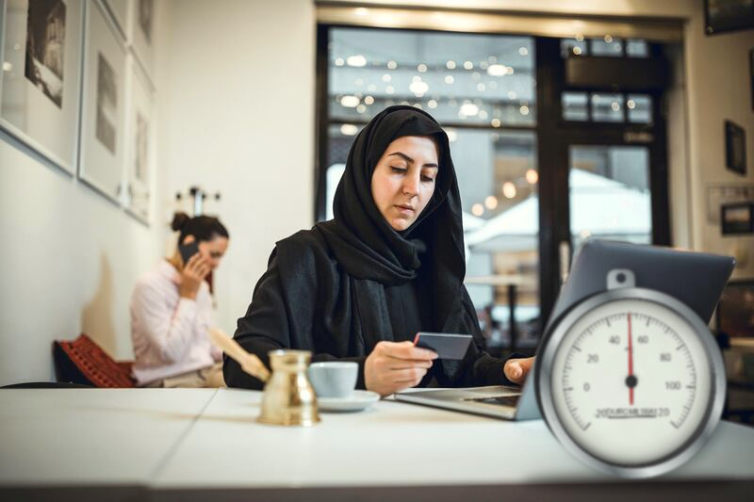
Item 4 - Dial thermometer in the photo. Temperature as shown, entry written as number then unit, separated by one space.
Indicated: 50 °F
